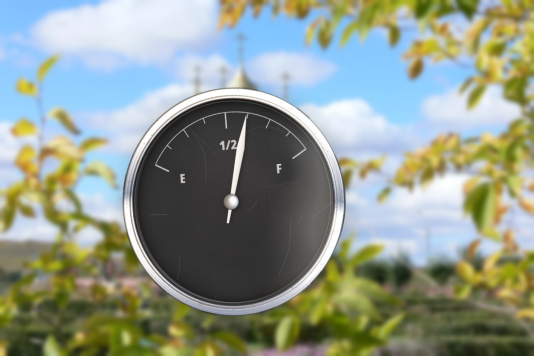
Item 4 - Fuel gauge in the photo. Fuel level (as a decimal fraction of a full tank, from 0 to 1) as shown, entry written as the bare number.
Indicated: 0.625
